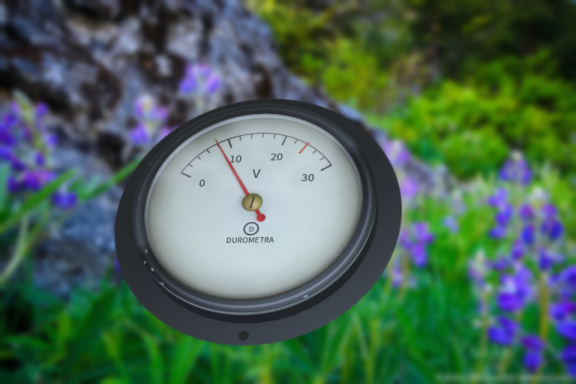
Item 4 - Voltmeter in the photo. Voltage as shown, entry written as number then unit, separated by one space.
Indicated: 8 V
